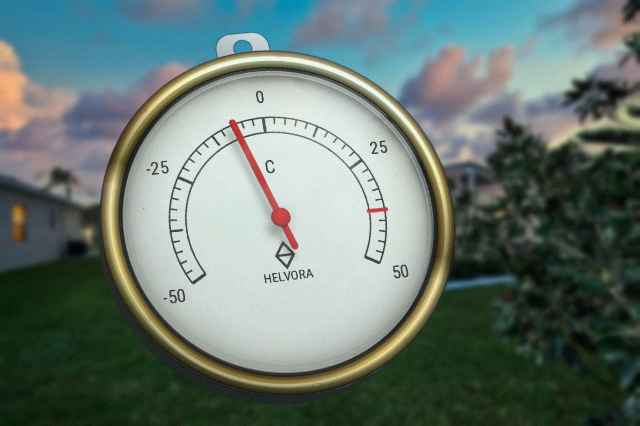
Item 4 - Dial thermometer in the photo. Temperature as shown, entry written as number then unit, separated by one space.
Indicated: -7.5 °C
